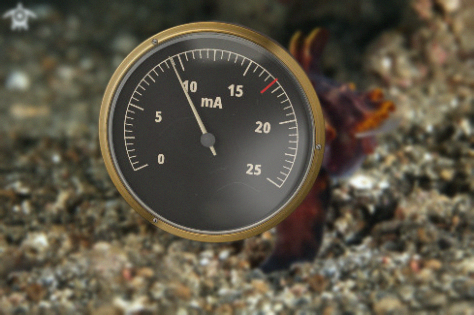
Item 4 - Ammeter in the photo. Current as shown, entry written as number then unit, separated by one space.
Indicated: 9.5 mA
